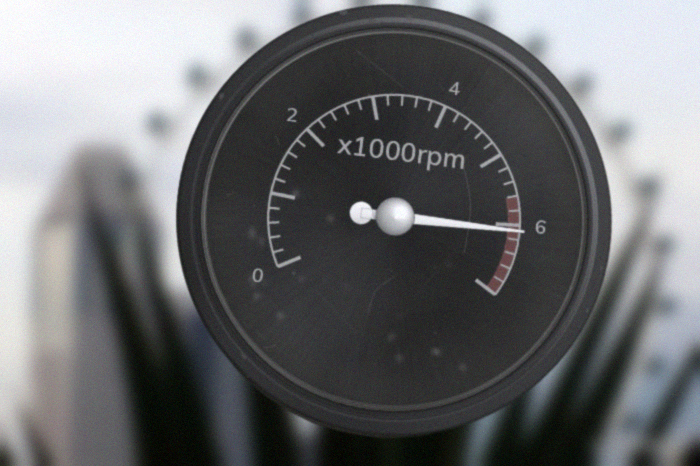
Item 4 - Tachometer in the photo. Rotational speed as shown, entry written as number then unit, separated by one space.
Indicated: 6100 rpm
